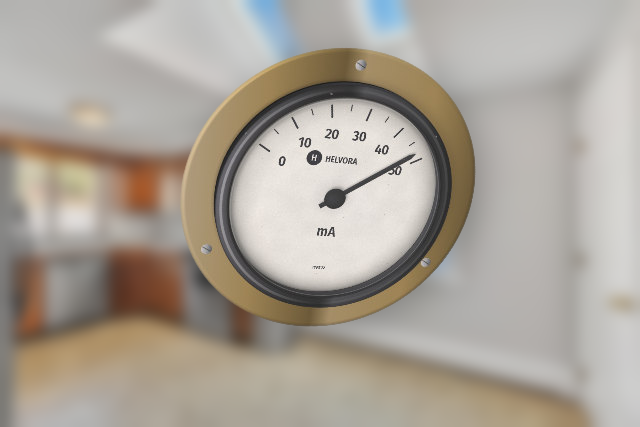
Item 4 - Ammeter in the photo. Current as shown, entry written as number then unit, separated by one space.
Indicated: 47.5 mA
